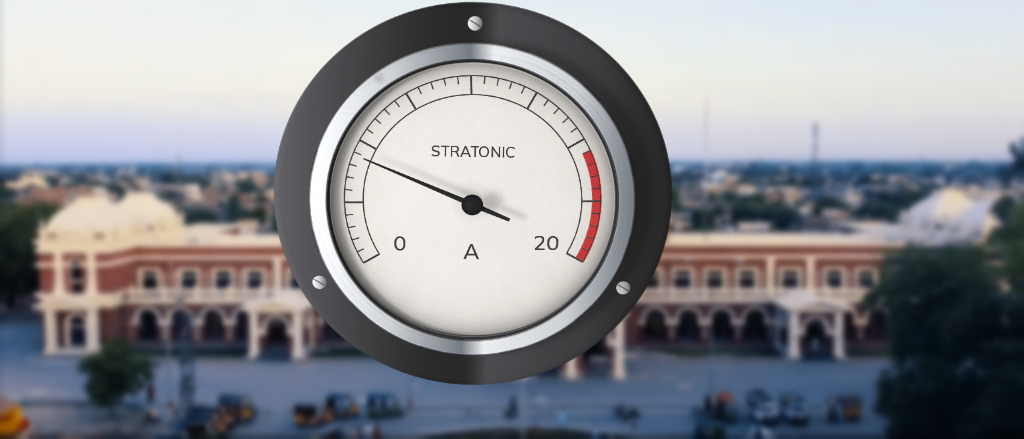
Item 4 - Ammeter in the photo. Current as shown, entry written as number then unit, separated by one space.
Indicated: 4.5 A
